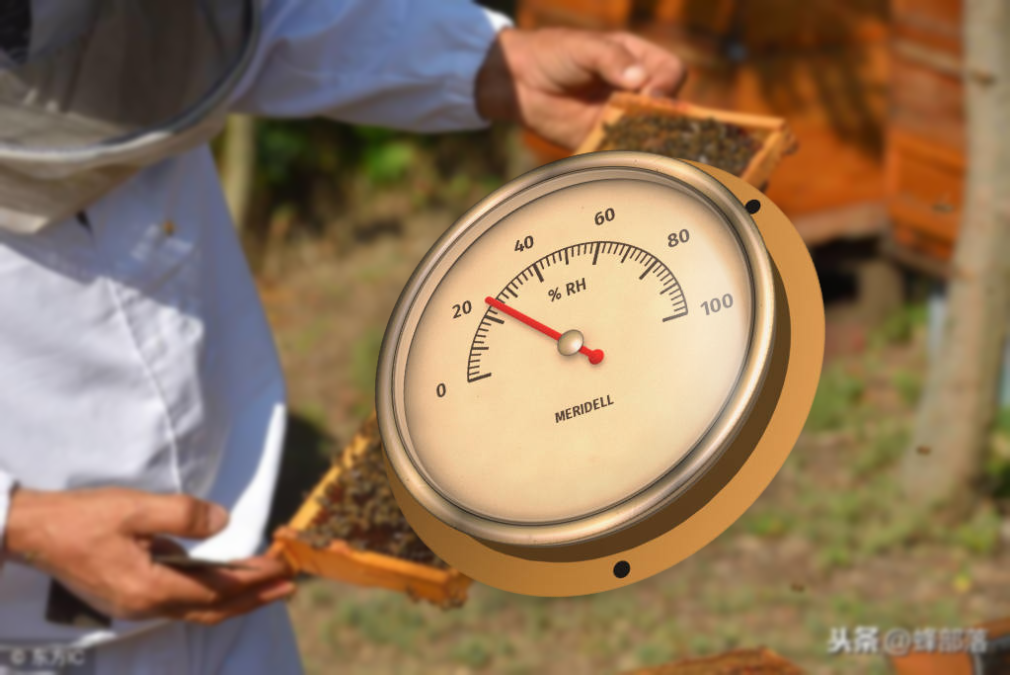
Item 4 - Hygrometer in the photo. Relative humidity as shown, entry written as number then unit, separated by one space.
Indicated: 24 %
